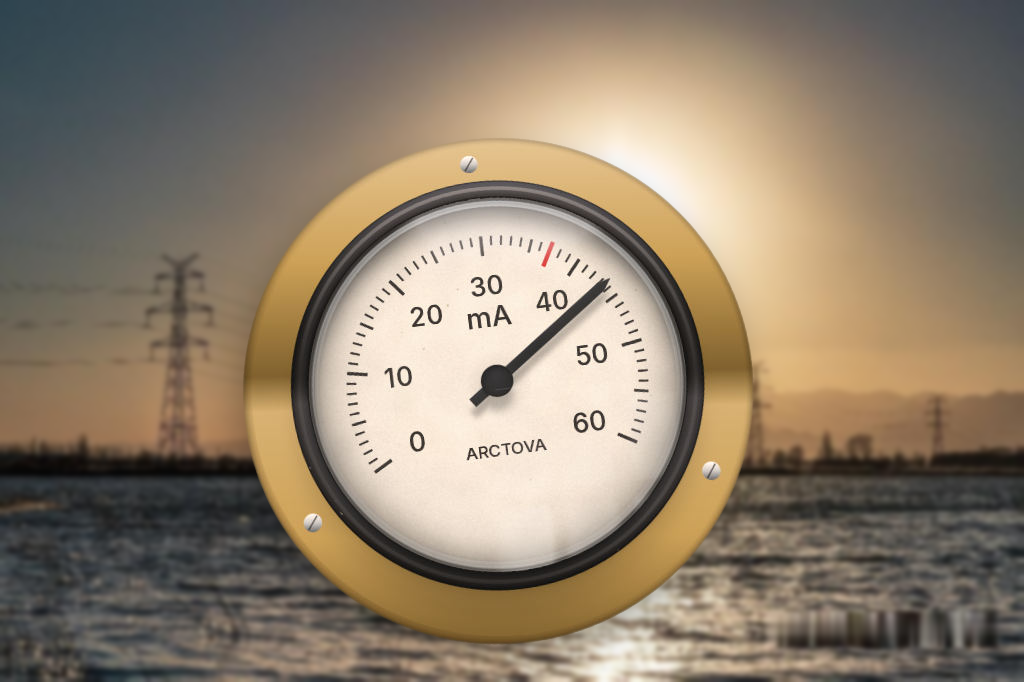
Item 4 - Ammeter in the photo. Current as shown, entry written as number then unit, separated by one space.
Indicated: 43.5 mA
